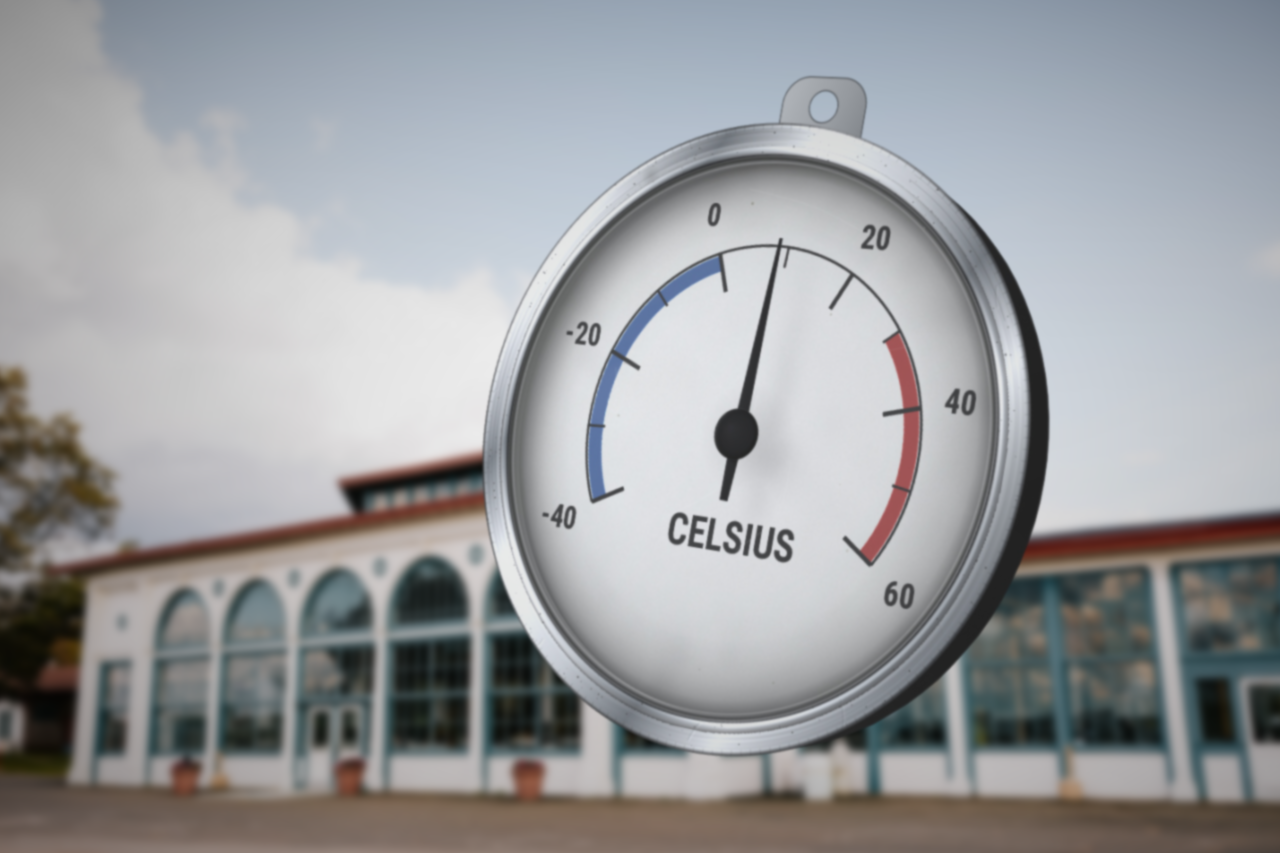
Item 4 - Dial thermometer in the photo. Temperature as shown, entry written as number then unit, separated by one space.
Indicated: 10 °C
